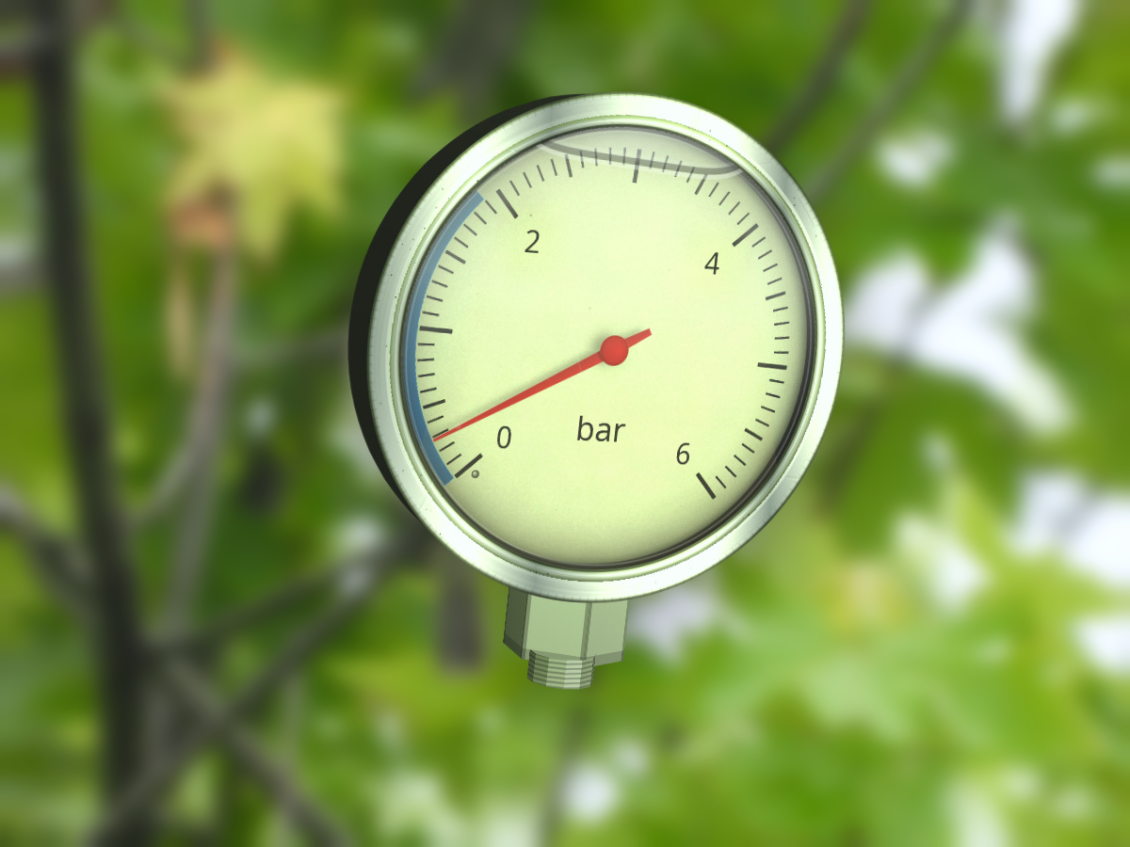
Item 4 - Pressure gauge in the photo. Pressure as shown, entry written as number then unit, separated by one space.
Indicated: 0.3 bar
